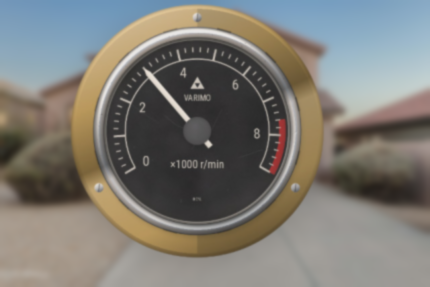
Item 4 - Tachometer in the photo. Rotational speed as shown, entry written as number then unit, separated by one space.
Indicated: 3000 rpm
